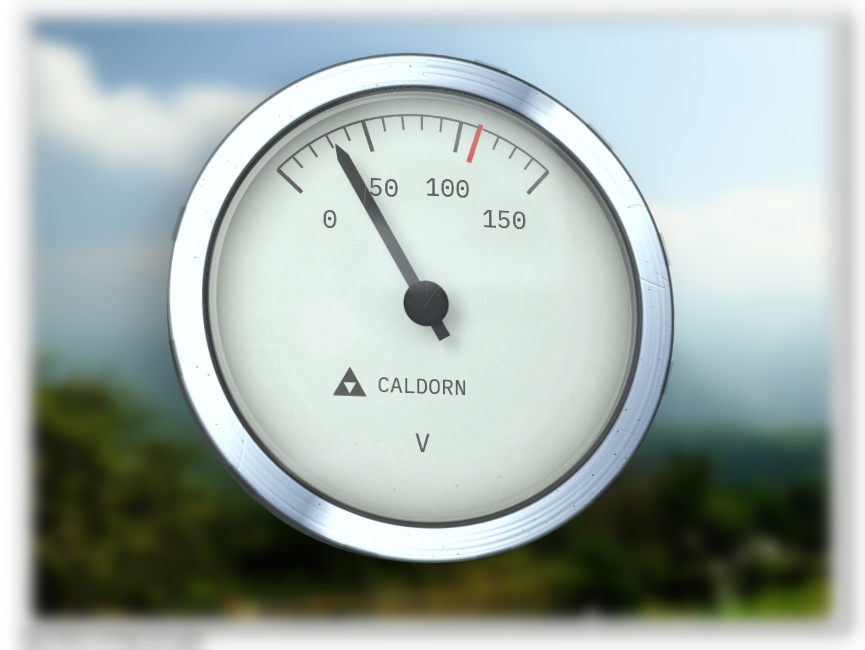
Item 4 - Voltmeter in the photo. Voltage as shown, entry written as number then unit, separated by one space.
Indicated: 30 V
